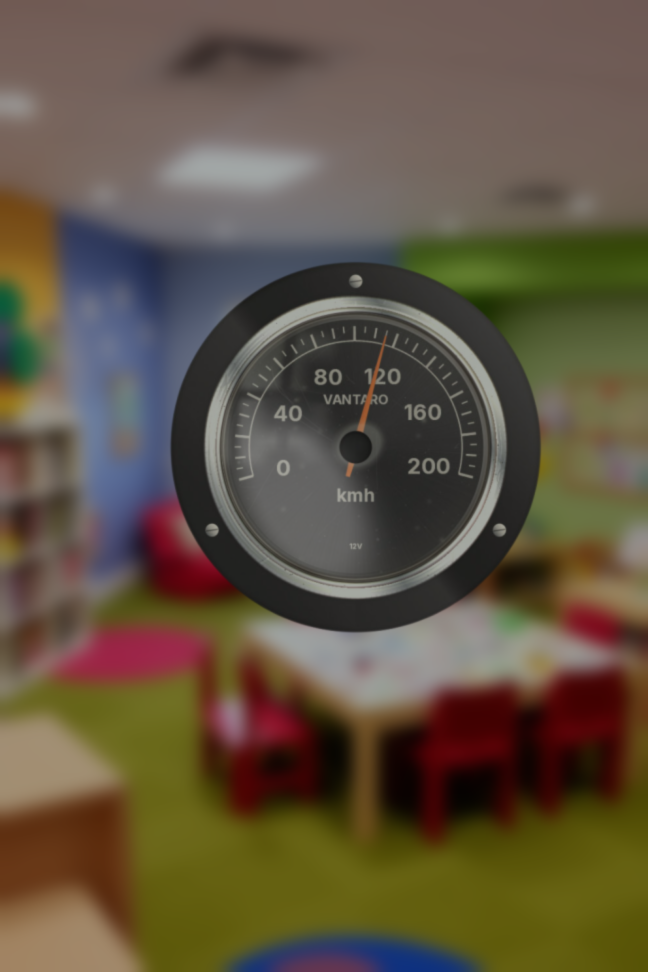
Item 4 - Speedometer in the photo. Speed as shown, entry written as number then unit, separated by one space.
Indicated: 115 km/h
